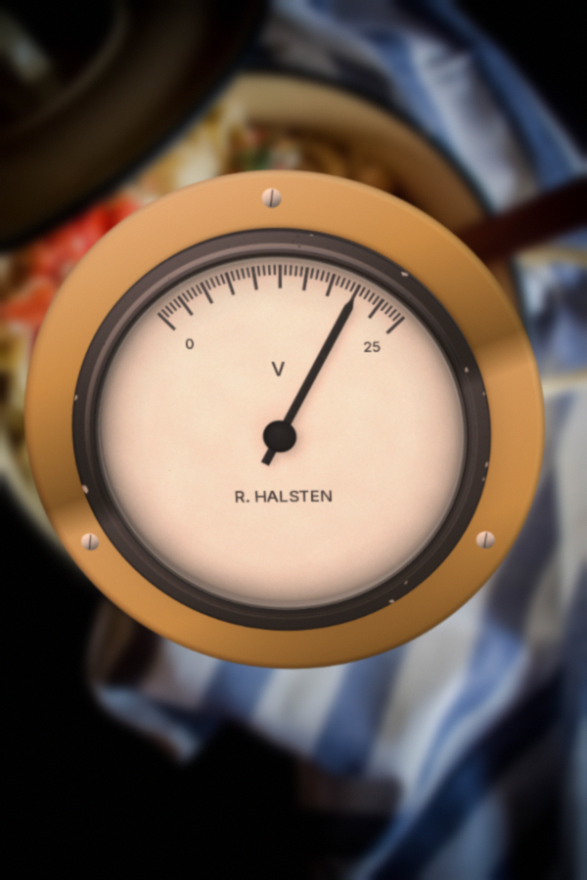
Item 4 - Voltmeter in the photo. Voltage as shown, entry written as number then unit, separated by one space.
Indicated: 20 V
